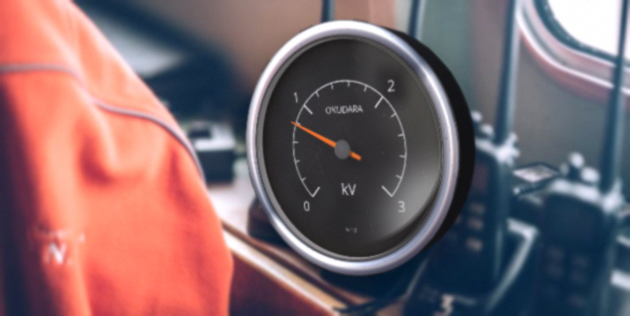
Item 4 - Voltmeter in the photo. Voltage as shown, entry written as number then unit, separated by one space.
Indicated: 0.8 kV
